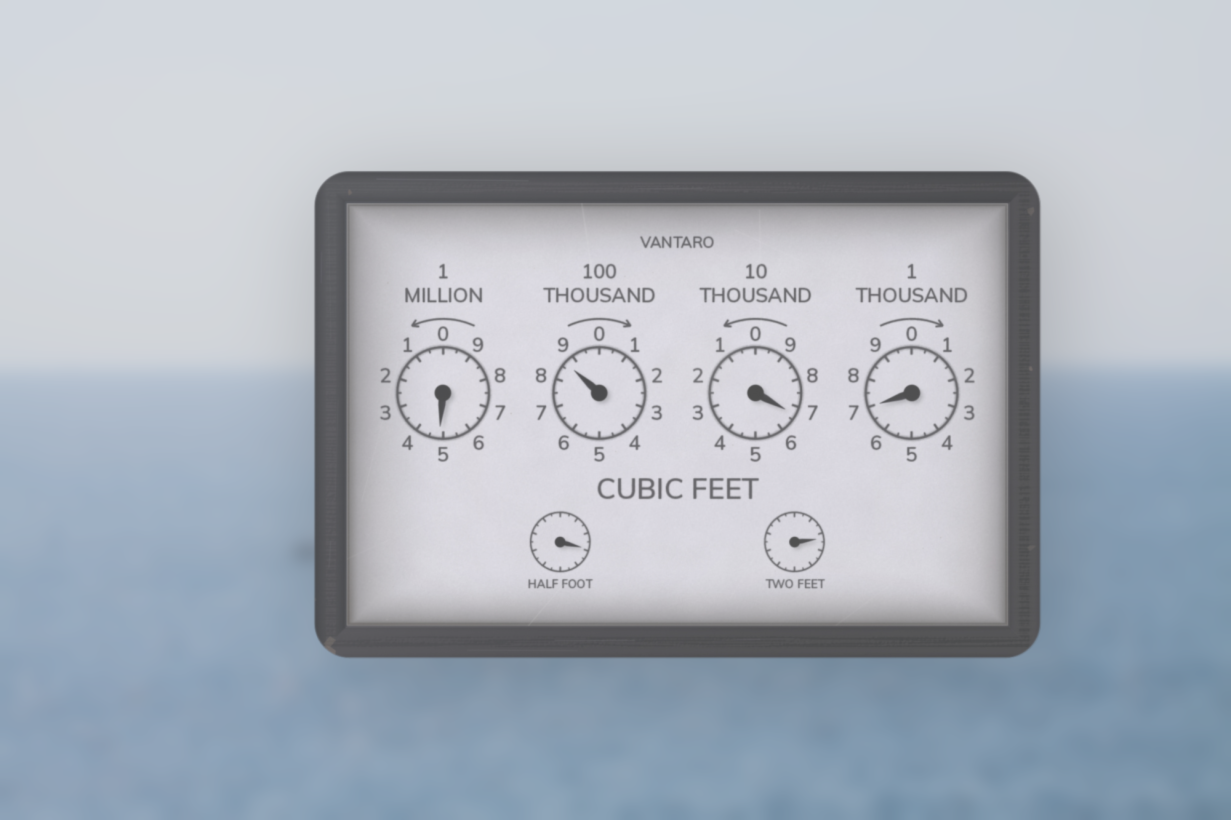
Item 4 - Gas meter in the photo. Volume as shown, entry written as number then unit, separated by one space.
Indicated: 486700 ft³
